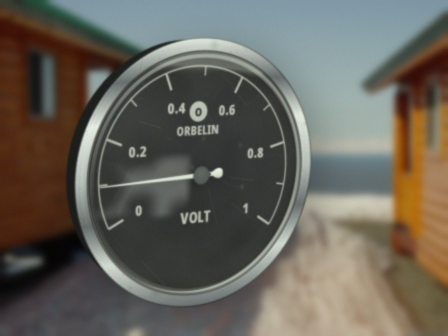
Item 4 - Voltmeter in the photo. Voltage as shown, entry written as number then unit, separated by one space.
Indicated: 0.1 V
